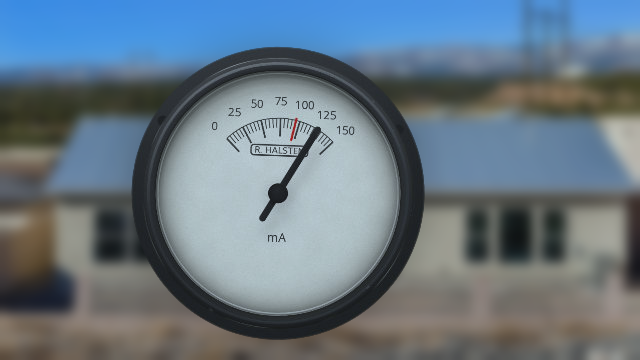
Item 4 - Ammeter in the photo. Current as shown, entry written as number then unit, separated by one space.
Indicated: 125 mA
